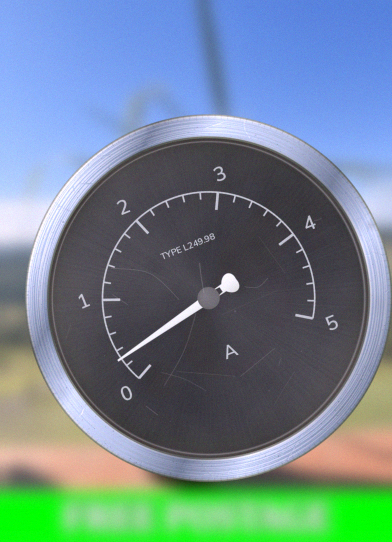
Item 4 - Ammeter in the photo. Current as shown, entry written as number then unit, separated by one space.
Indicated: 0.3 A
